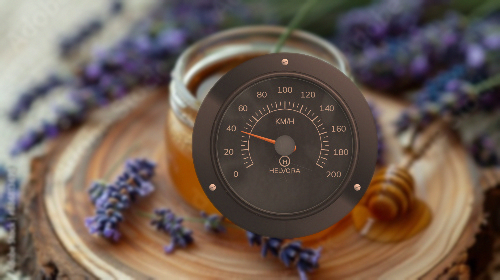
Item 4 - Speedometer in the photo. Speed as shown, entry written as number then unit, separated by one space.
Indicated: 40 km/h
